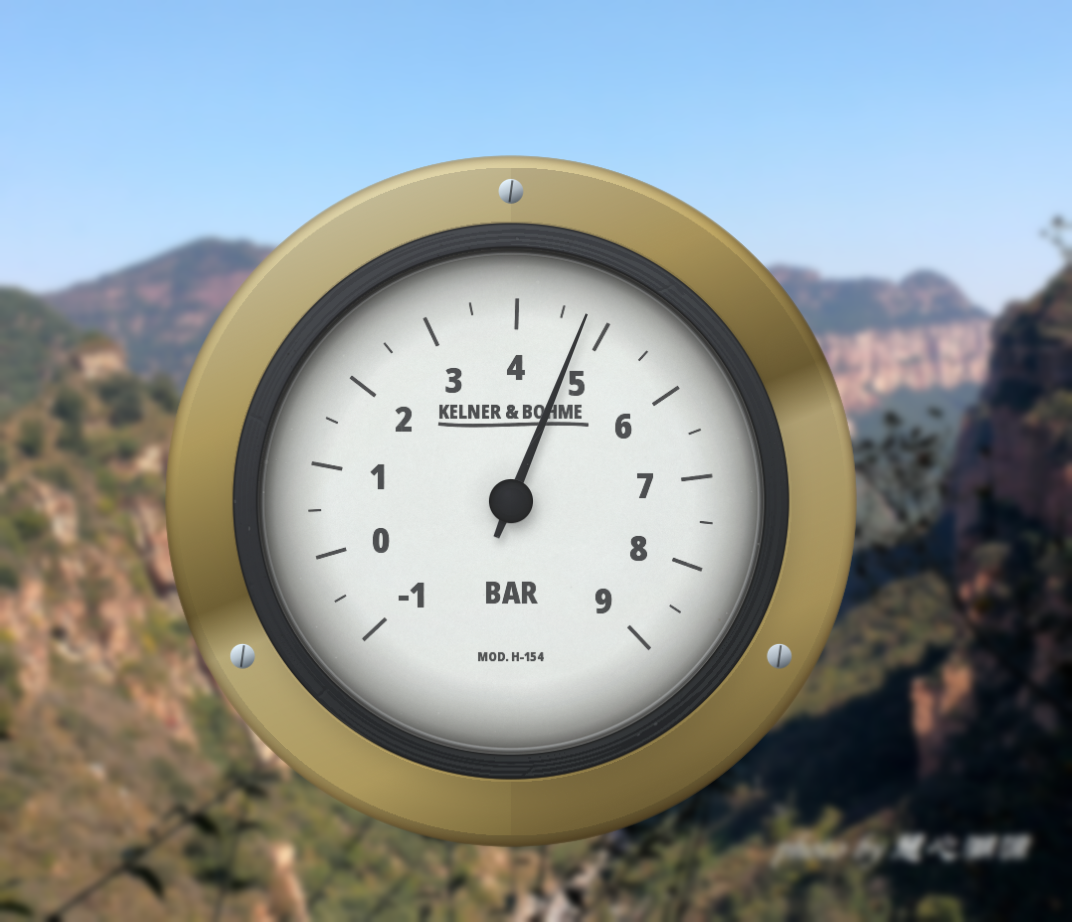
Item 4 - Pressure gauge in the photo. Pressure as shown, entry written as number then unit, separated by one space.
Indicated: 4.75 bar
